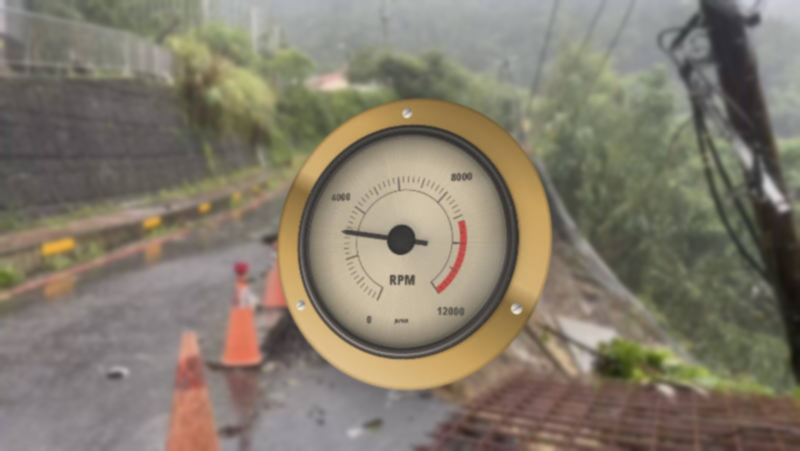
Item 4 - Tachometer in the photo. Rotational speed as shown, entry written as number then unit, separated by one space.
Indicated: 3000 rpm
